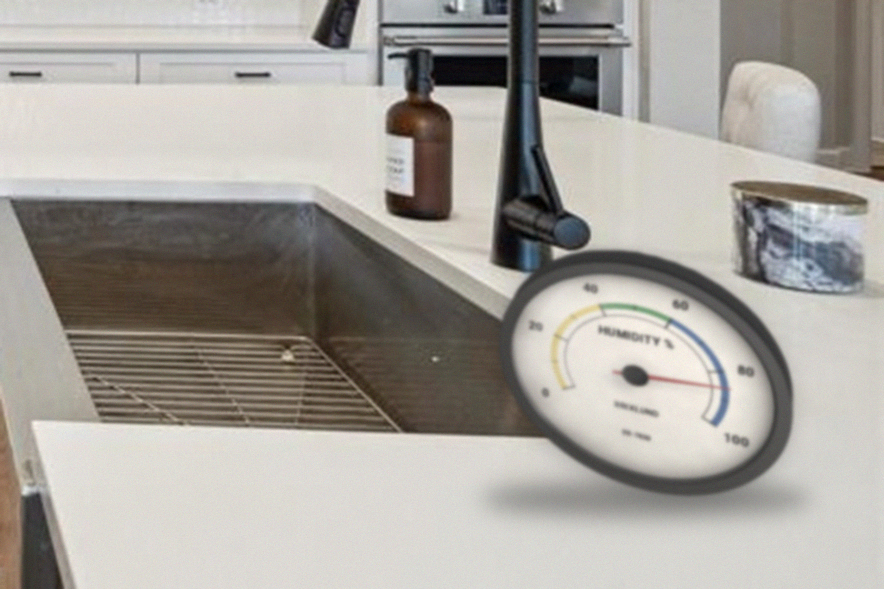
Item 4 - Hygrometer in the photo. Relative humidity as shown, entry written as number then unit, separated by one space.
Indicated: 85 %
